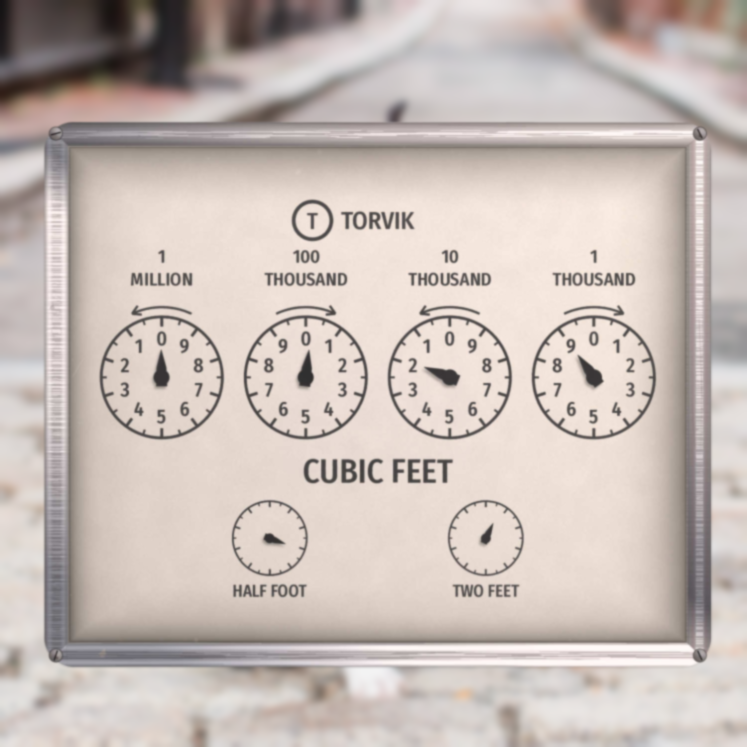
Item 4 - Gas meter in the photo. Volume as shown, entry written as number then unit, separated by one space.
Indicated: 1900 ft³
